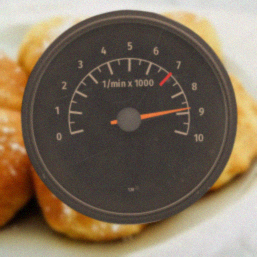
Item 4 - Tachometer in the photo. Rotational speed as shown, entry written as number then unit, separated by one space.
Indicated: 8750 rpm
